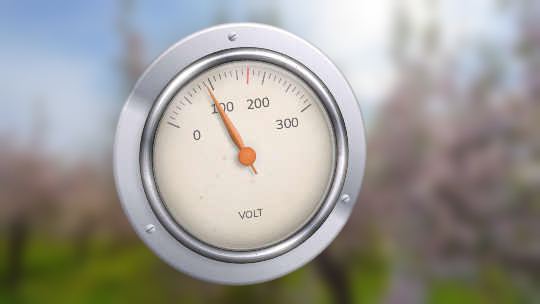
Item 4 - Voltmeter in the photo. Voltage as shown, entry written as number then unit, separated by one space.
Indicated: 90 V
